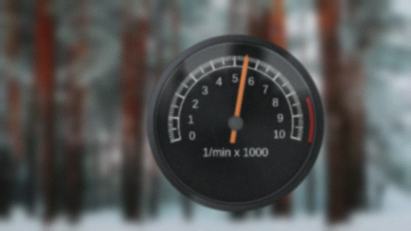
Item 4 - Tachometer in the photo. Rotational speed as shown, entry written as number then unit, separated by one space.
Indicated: 5500 rpm
